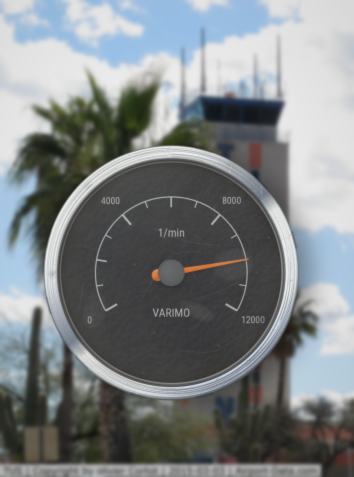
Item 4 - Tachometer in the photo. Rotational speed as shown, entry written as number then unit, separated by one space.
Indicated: 10000 rpm
